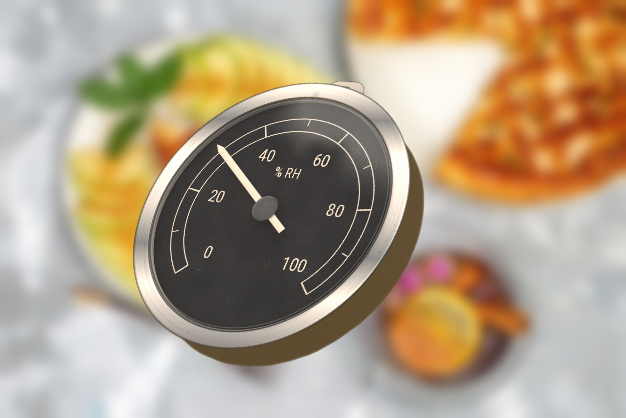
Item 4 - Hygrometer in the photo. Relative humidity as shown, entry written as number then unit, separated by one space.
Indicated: 30 %
